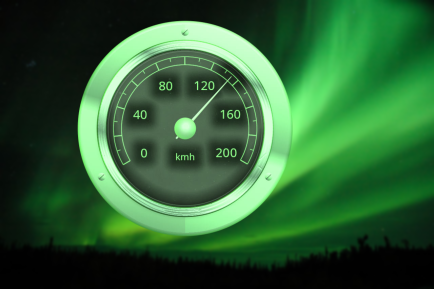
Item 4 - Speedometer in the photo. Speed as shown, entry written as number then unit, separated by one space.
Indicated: 135 km/h
